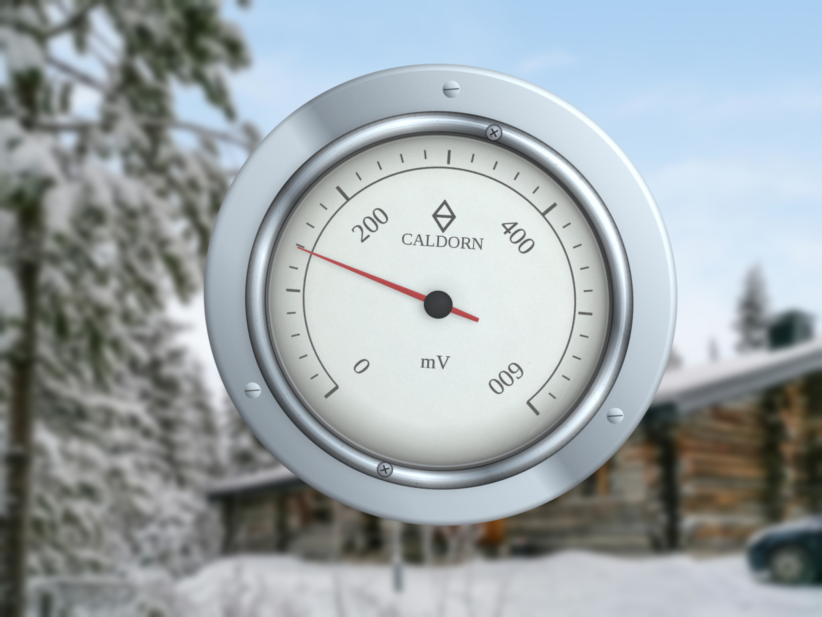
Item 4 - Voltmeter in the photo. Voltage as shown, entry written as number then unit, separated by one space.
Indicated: 140 mV
